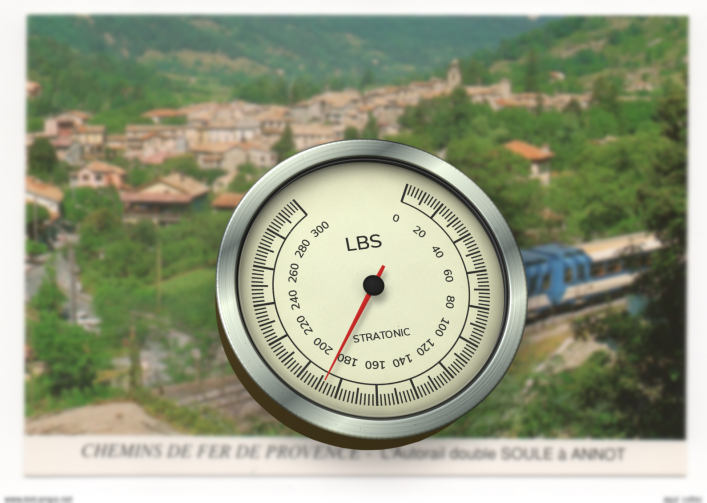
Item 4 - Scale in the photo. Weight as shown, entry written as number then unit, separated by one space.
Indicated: 188 lb
